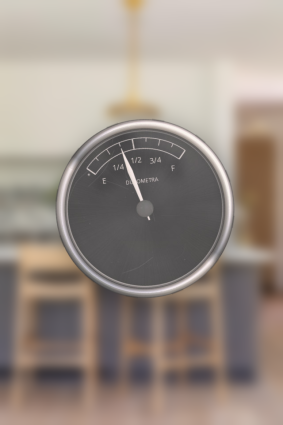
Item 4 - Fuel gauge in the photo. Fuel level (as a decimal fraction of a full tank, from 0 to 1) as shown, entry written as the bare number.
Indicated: 0.375
